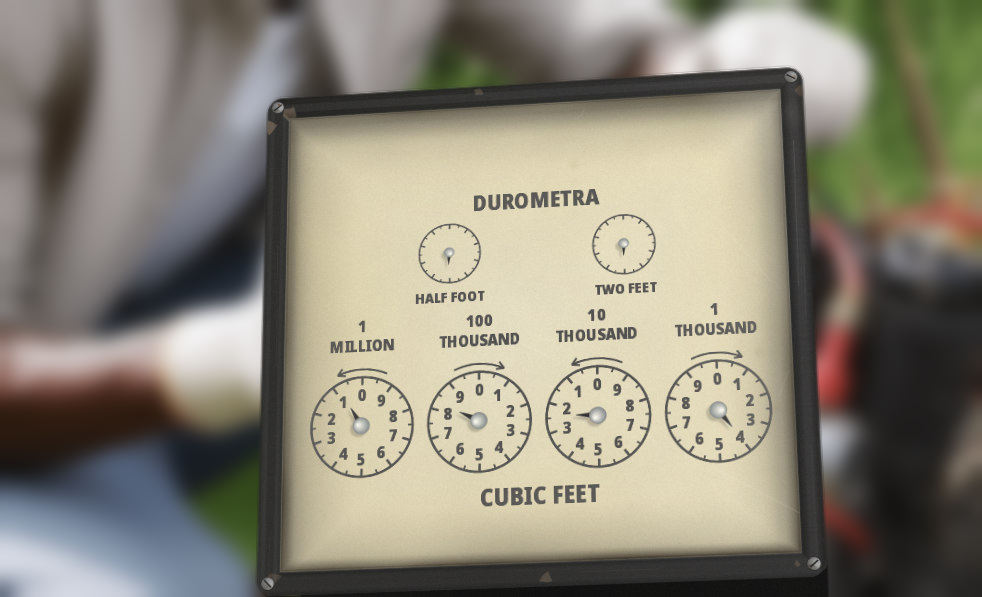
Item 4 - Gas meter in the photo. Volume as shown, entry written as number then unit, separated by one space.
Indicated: 82400 ft³
